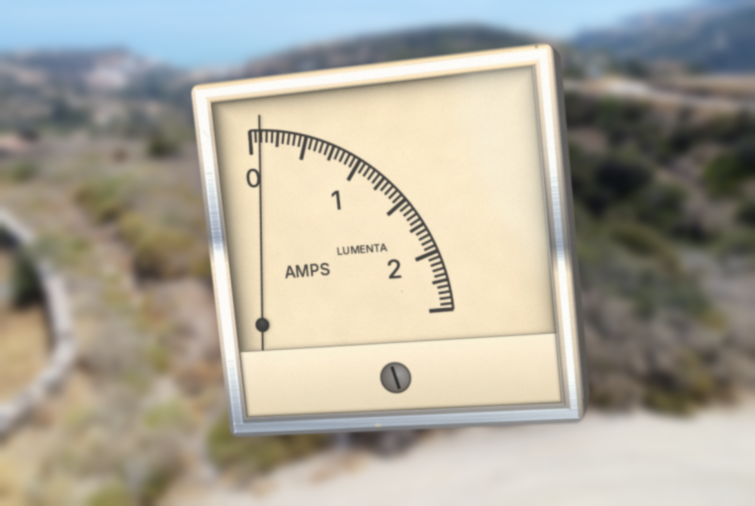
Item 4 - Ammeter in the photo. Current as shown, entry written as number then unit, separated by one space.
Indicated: 0.1 A
